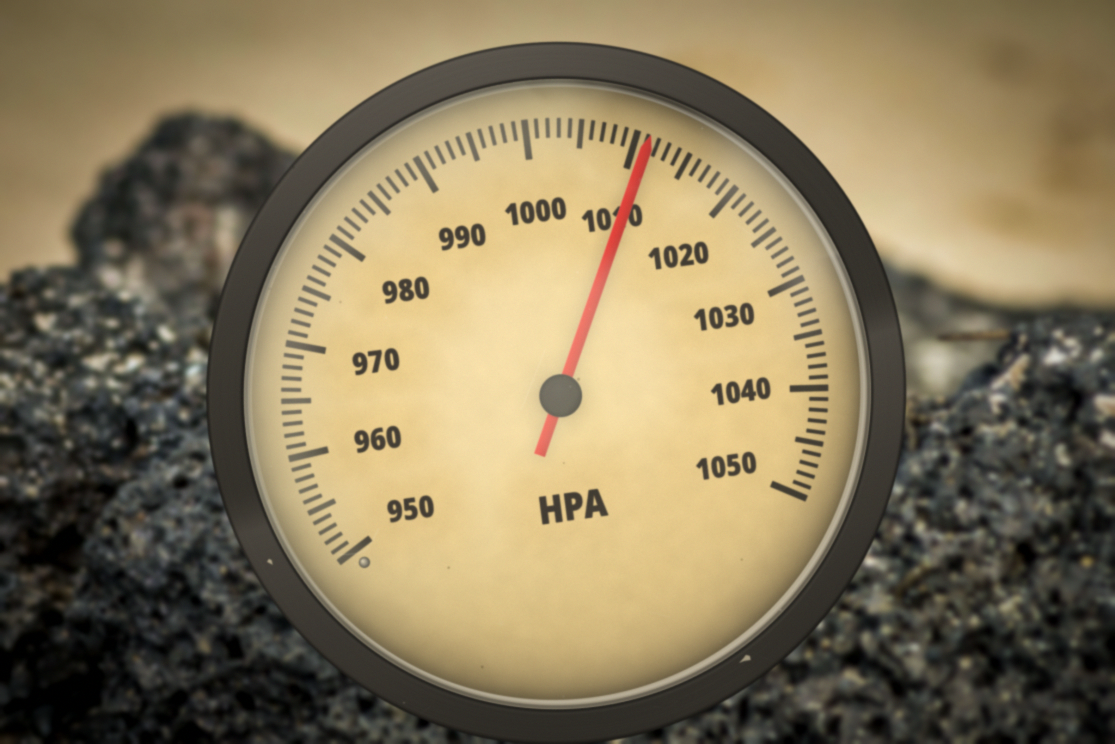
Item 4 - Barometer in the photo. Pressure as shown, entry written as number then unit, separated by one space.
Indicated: 1011 hPa
